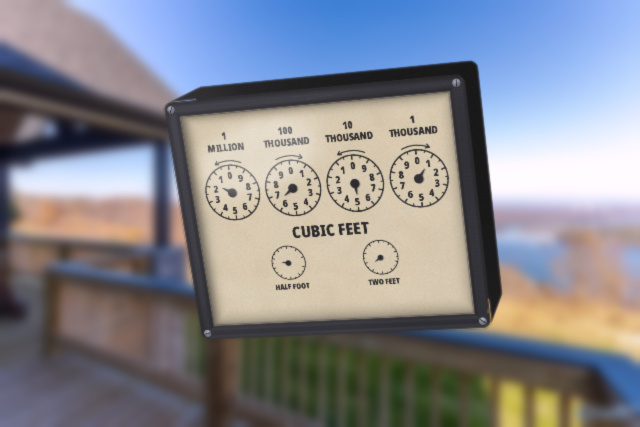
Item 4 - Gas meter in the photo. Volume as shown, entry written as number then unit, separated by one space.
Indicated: 165100 ft³
